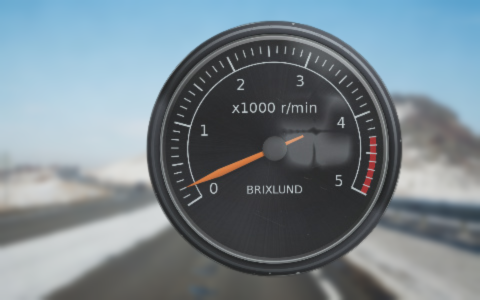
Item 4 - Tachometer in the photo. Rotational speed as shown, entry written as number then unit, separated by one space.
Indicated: 200 rpm
